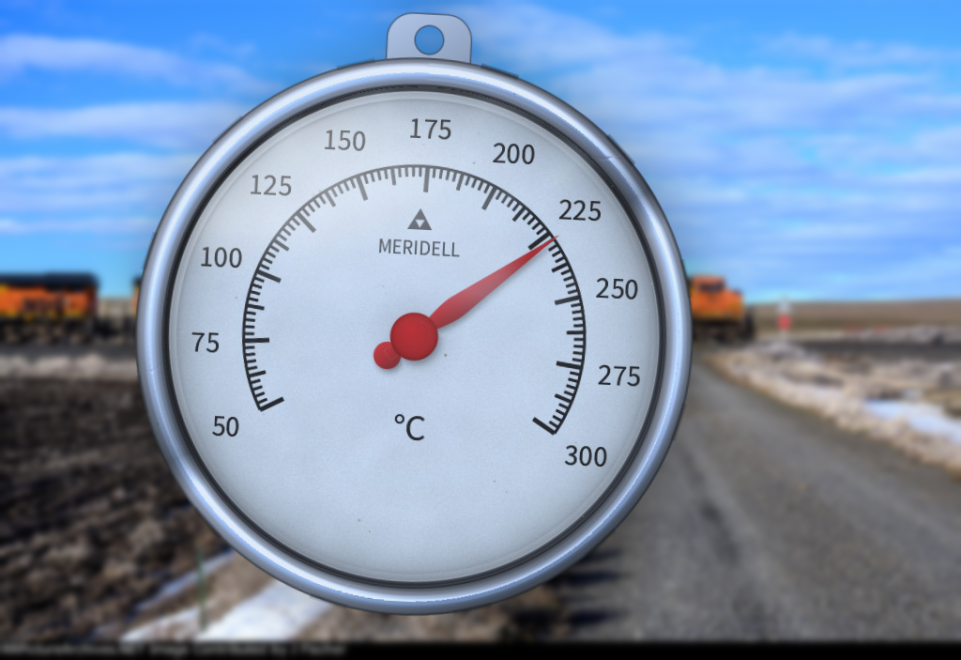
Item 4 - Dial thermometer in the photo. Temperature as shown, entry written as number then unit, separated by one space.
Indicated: 227.5 °C
